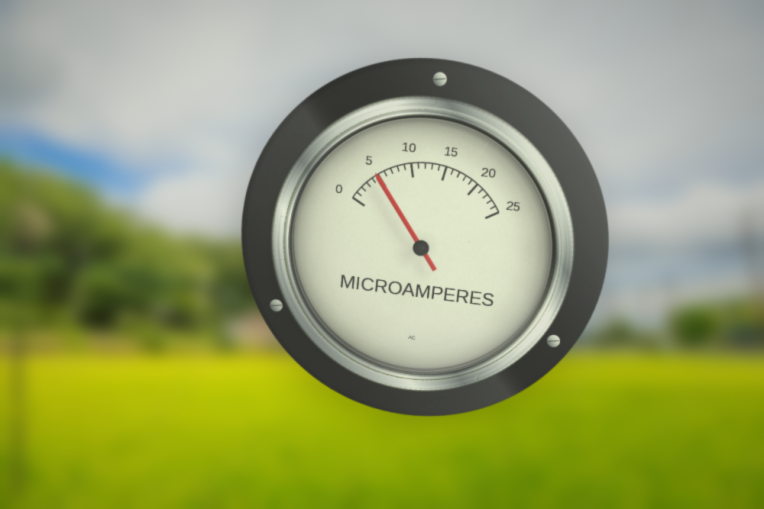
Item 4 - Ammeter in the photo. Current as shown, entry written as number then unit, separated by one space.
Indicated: 5 µA
